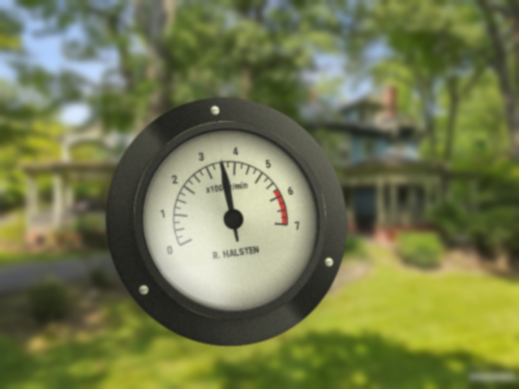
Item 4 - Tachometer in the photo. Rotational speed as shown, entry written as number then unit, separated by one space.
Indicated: 3500 rpm
